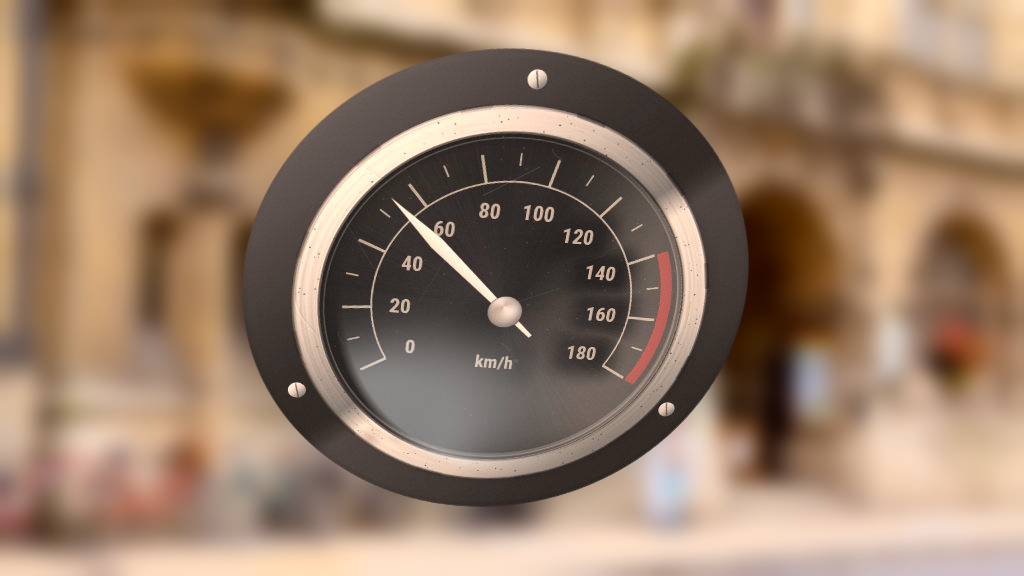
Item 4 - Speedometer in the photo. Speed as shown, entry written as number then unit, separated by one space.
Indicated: 55 km/h
